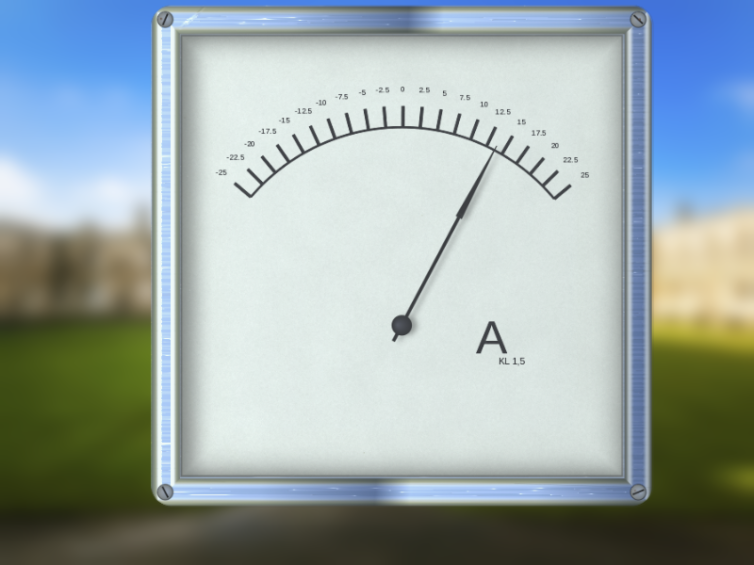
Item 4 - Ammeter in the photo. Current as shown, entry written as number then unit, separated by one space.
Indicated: 13.75 A
